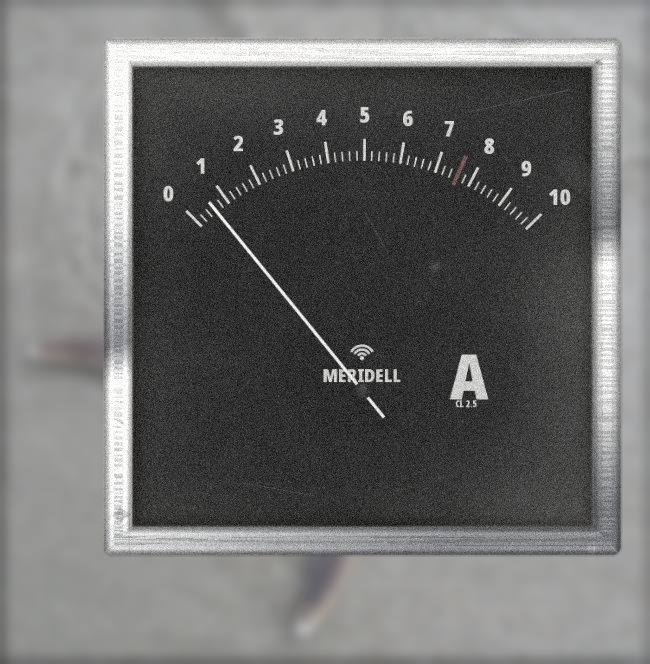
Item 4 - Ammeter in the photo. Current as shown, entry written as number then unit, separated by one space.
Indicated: 0.6 A
